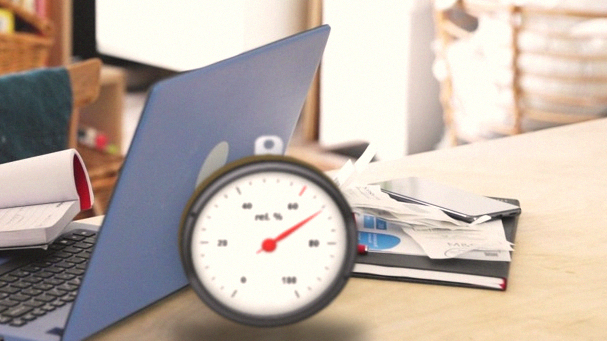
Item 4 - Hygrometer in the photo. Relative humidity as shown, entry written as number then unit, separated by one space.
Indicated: 68 %
